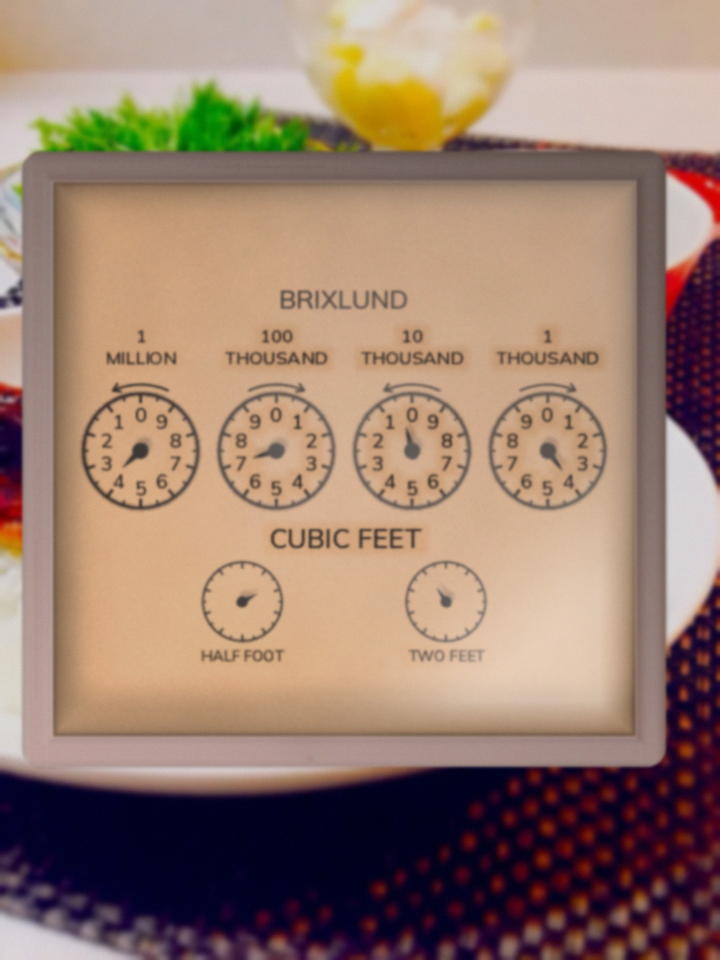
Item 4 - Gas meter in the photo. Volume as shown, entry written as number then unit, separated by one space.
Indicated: 370400 ft³
